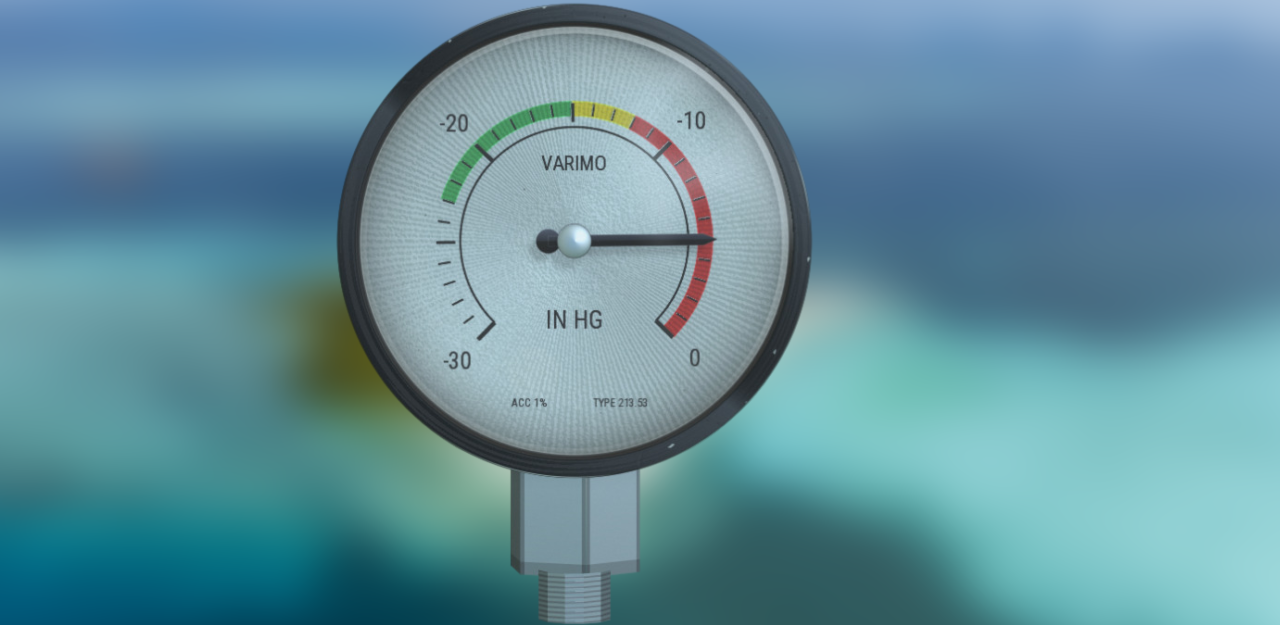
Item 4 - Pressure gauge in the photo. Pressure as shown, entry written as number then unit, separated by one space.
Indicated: -5 inHg
